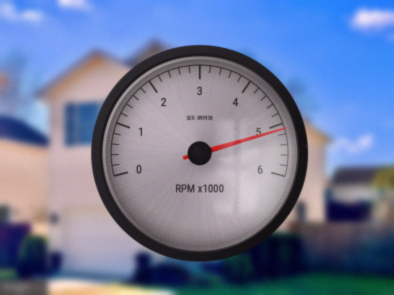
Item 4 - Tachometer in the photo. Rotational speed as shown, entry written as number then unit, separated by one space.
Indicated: 5100 rpm
